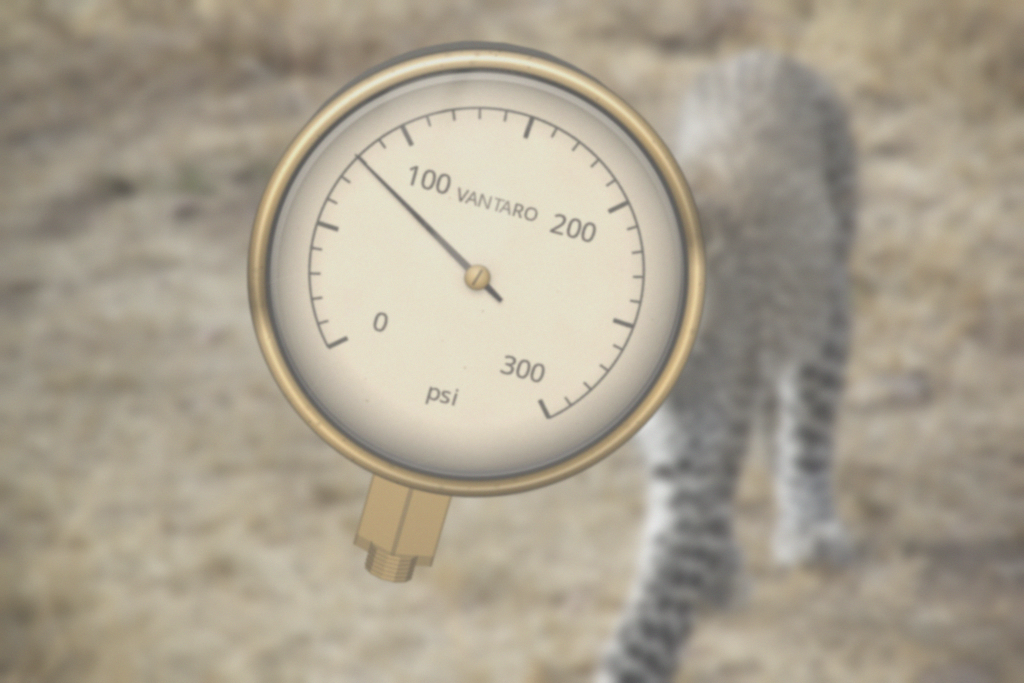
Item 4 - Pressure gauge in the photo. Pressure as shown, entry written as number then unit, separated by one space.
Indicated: 80 psi
